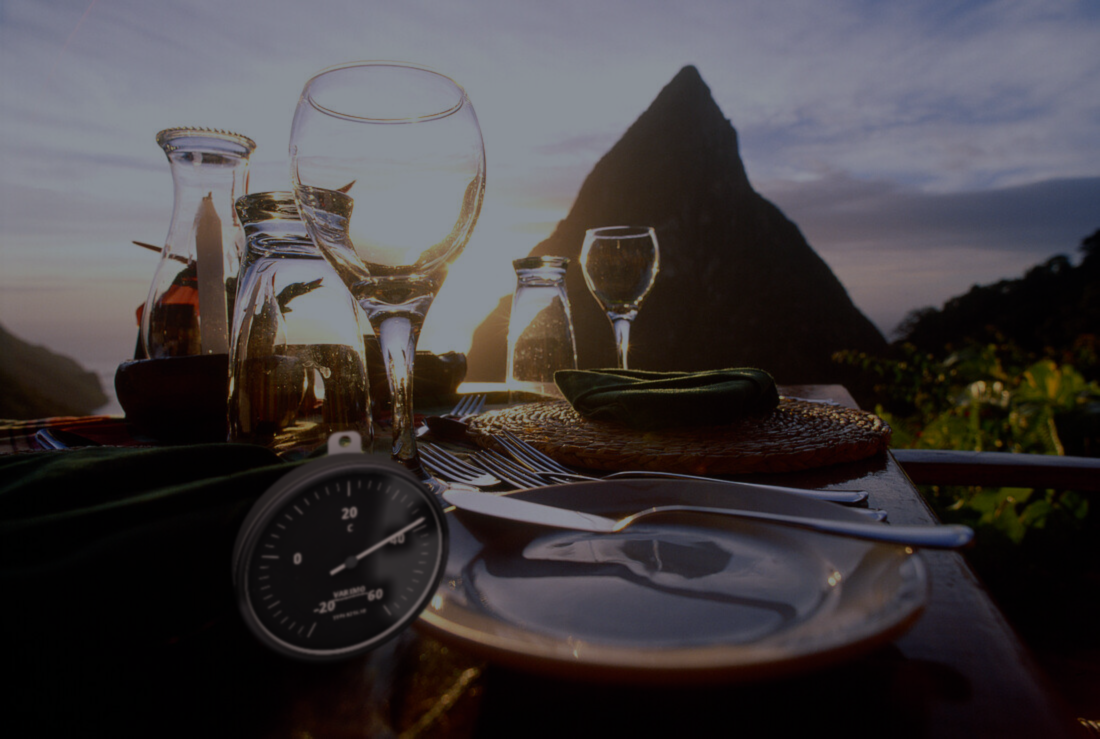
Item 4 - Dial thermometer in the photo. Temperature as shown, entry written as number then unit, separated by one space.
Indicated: 38 °C
